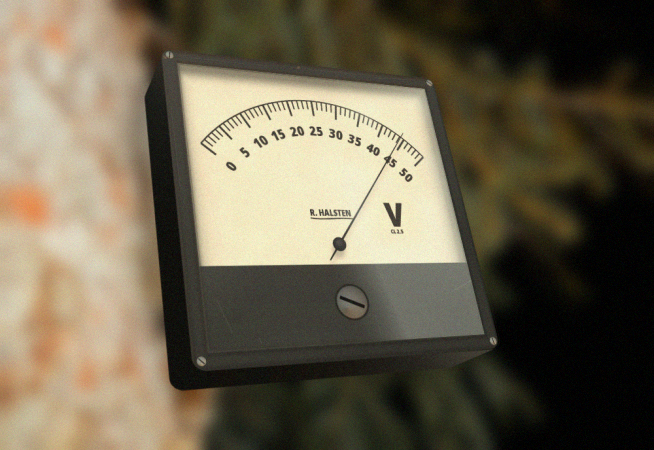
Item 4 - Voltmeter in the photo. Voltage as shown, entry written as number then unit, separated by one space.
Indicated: 44 V
